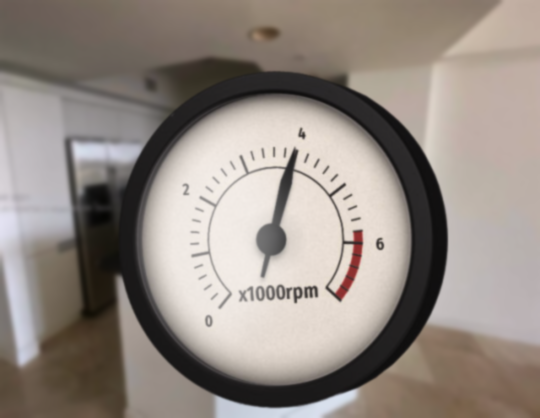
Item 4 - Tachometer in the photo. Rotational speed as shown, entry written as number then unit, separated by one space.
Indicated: 4000 rpm
